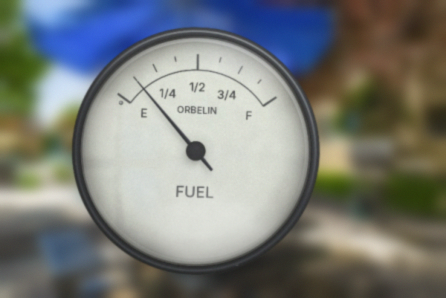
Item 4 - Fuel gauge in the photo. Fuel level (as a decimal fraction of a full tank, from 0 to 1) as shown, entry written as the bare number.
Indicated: 0.125
